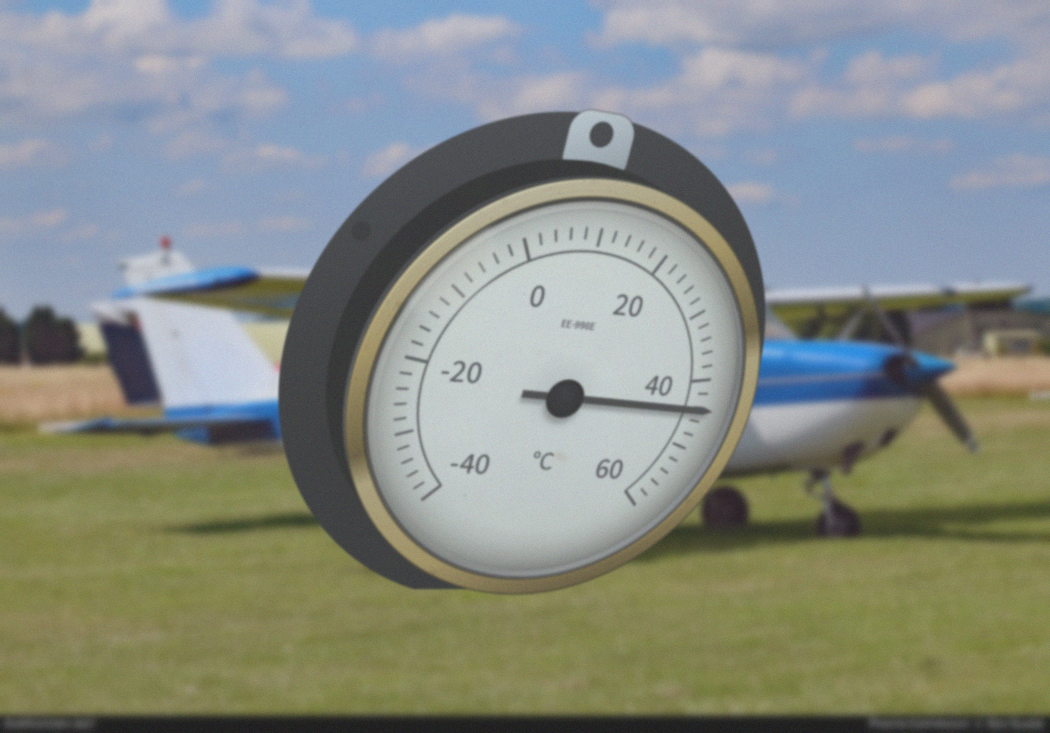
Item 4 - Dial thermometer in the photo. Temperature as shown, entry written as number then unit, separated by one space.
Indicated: 44 °C
